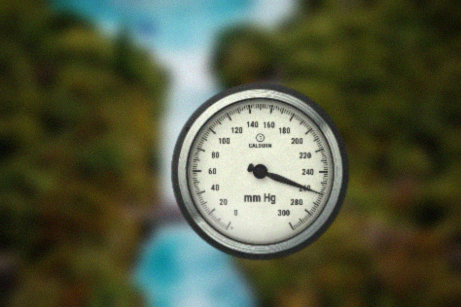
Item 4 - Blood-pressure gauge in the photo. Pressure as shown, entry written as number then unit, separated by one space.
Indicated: 260 mmHg
